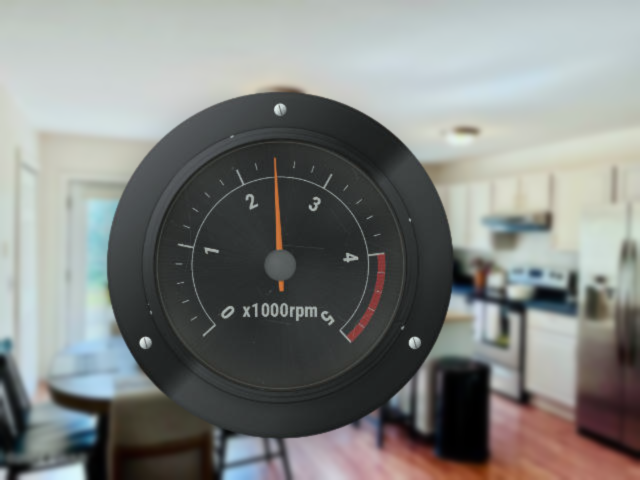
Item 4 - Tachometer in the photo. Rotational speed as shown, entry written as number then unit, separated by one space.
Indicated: 2400 rpm
